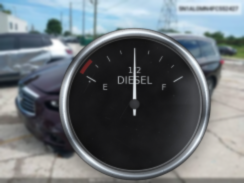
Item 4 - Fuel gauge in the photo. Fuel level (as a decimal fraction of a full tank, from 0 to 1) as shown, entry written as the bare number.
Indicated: 0.5
